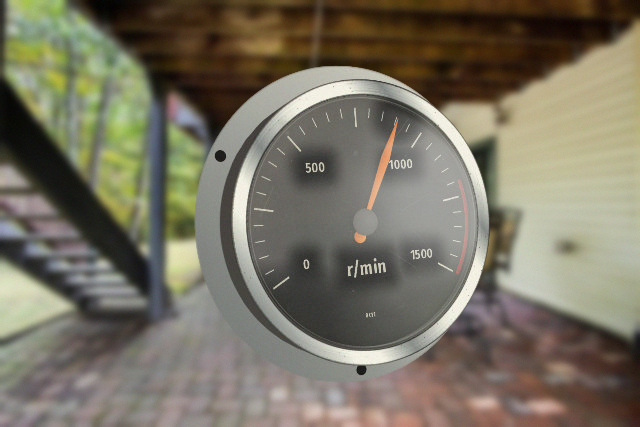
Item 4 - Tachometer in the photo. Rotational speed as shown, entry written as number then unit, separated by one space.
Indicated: 900 rpm
